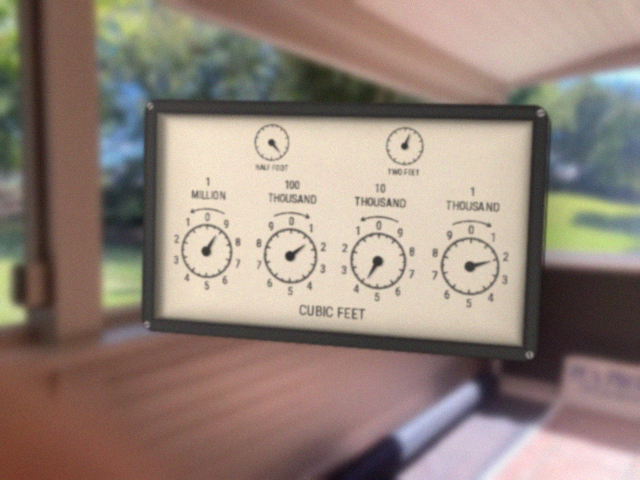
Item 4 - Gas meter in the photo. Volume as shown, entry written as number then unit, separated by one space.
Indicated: 914200 ft³
